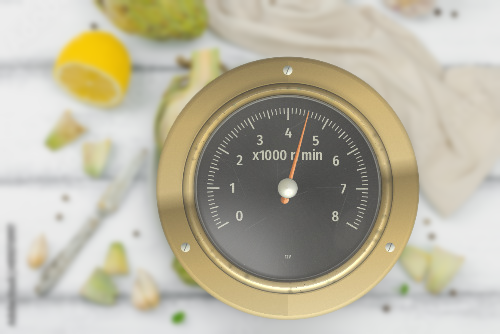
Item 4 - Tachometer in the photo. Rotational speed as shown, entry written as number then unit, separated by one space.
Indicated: 4500 rpm
